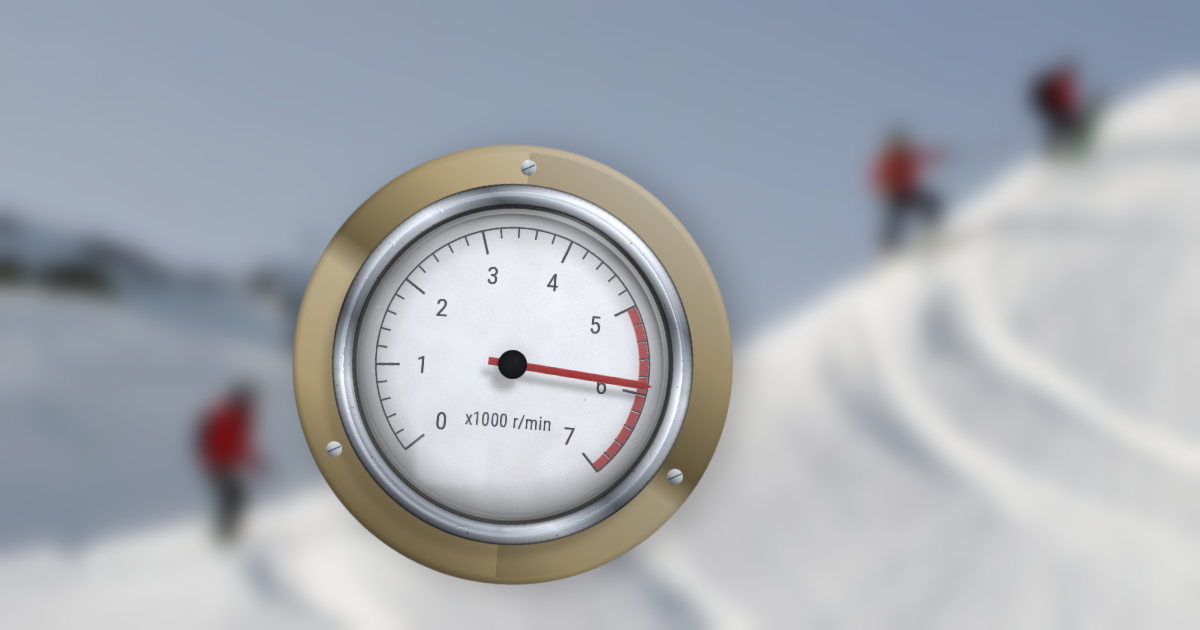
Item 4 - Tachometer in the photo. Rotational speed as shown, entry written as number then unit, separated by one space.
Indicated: 5900 rpm
